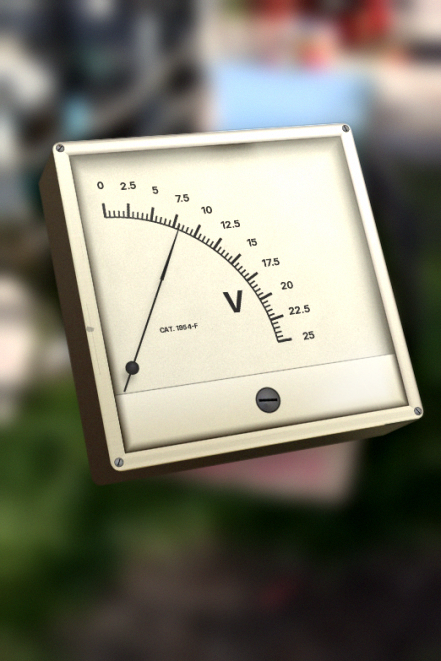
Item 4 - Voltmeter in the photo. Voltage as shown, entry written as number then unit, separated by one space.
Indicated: 8 V
